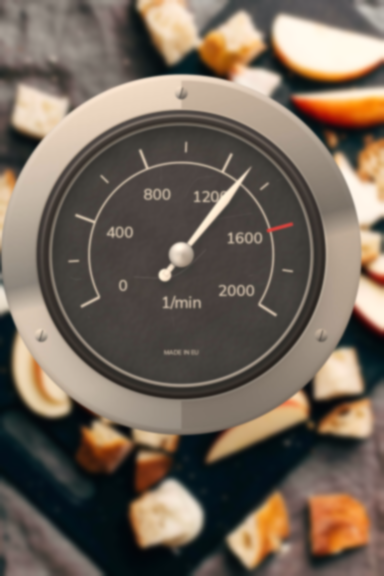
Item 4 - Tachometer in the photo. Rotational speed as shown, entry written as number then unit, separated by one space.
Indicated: 1300 rpm
